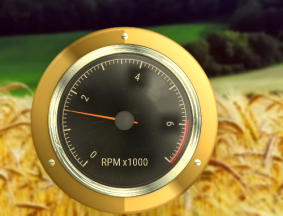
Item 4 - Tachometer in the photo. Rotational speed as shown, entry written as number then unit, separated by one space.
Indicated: 1500 rpm
